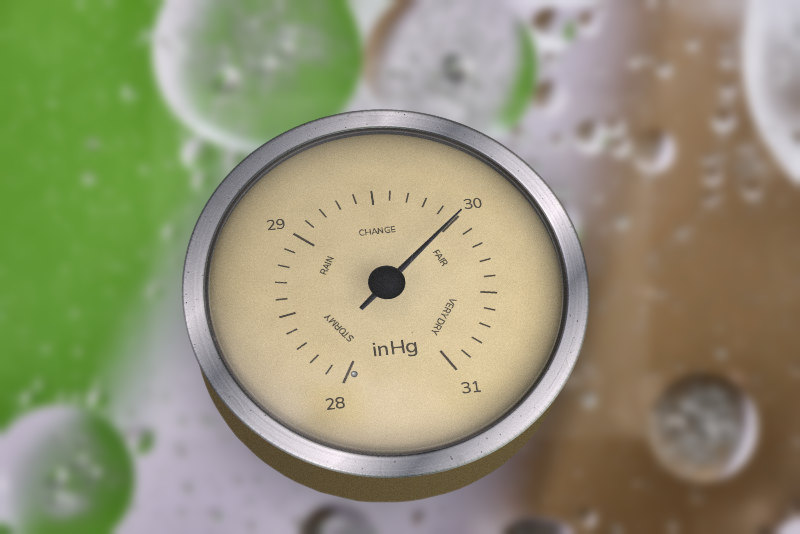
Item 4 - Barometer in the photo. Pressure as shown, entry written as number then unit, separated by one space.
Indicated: 30 inHg
